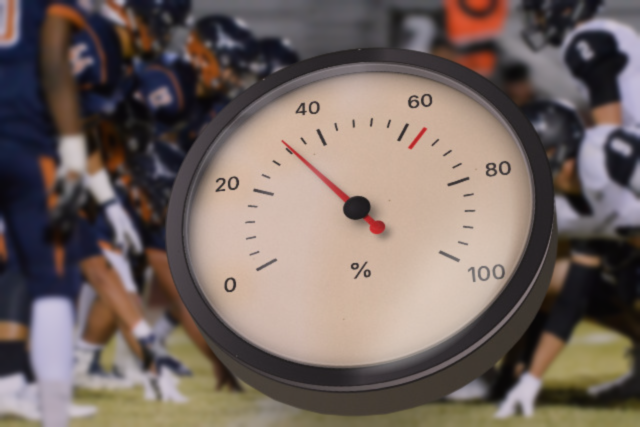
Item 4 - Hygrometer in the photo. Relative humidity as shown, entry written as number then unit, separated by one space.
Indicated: 32 %
